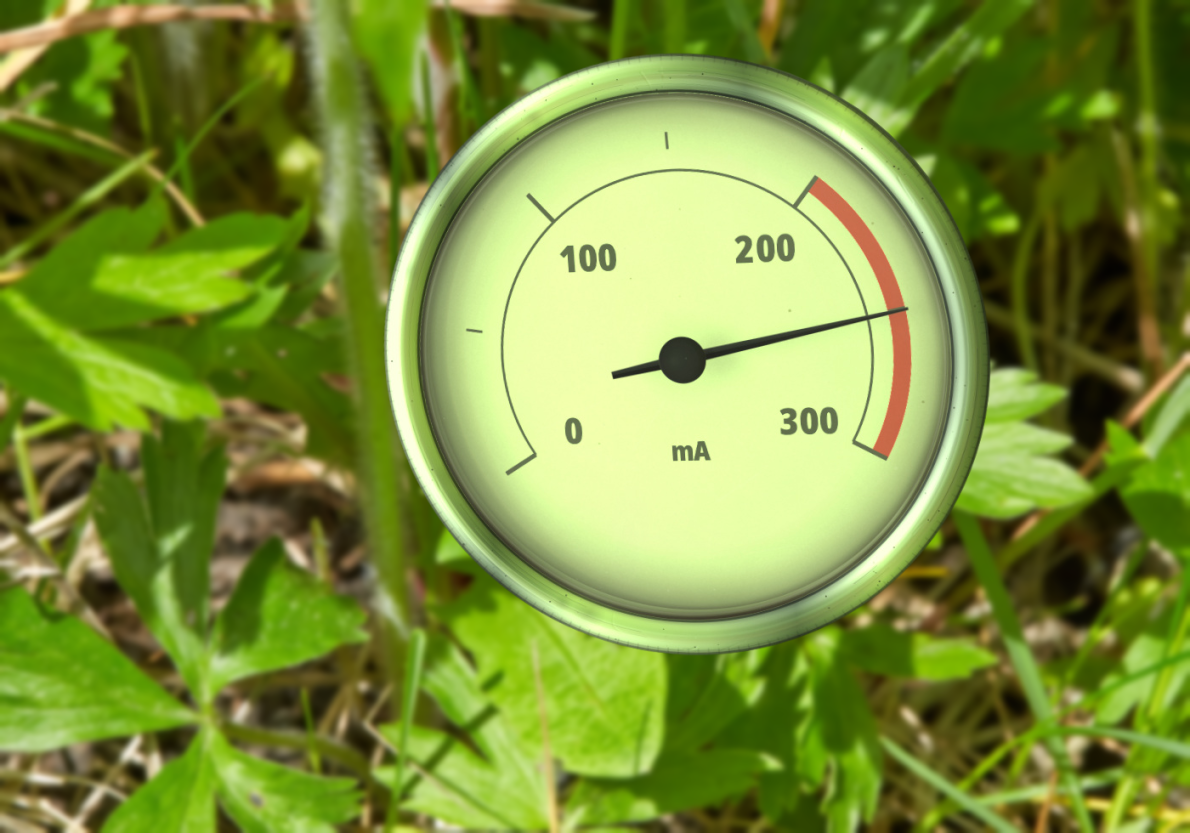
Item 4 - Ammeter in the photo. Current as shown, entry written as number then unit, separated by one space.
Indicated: 250 mA
